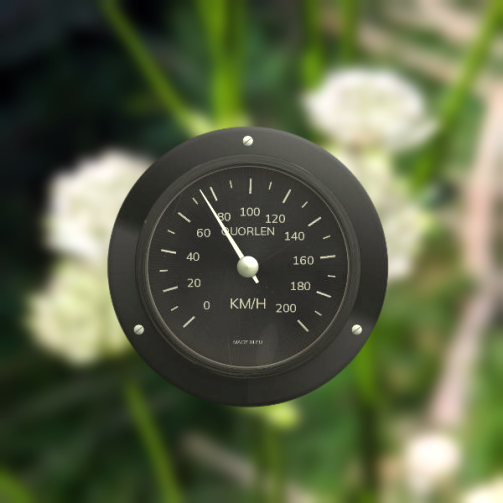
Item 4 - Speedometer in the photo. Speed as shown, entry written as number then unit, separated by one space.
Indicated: 75 km/h
